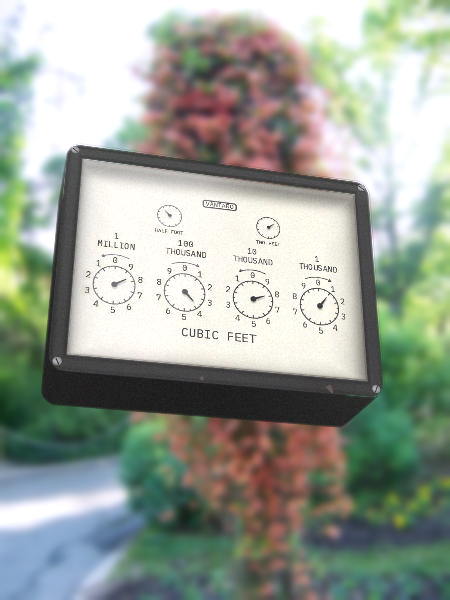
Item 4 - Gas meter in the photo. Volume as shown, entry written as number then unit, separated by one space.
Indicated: 838100 ft³
